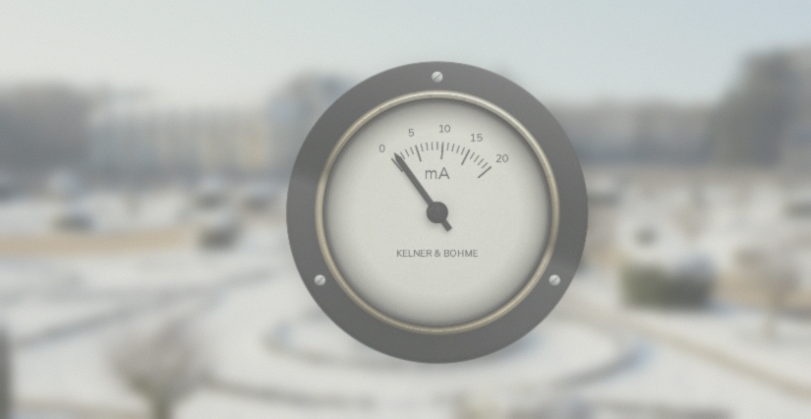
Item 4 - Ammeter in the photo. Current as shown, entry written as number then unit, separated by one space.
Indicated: 1 mA
